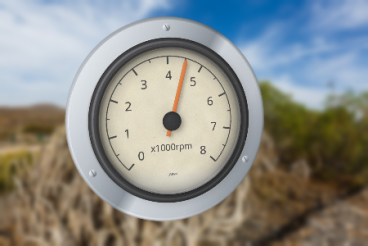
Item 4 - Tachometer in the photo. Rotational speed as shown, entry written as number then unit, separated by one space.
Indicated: 4500 rpm
